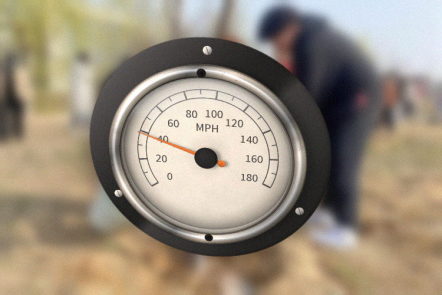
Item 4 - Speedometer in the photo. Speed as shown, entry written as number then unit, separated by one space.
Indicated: 40 mph
